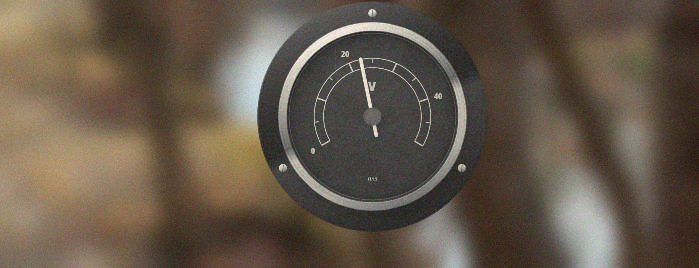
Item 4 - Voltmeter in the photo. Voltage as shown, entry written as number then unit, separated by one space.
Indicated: 22.5 V
